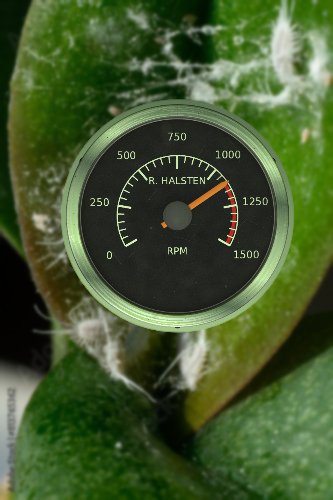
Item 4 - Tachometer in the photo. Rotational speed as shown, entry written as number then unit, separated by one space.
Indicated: 1100 rpm
